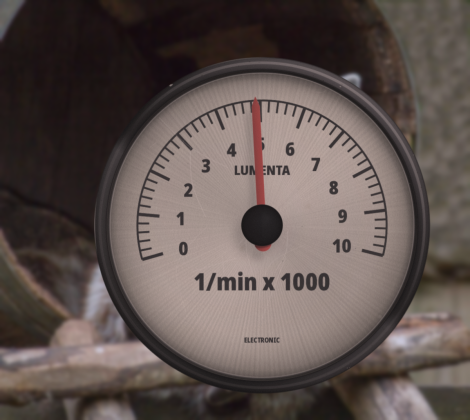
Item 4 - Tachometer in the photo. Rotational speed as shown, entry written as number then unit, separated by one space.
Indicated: 4900 rpm
